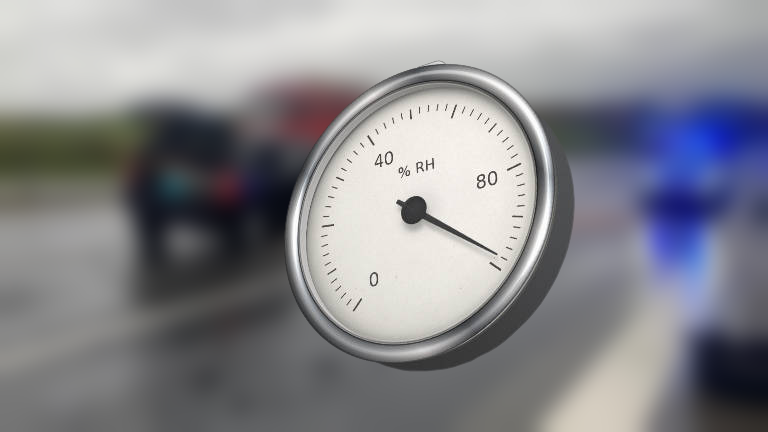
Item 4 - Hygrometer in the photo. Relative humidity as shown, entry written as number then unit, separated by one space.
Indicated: 98 %
